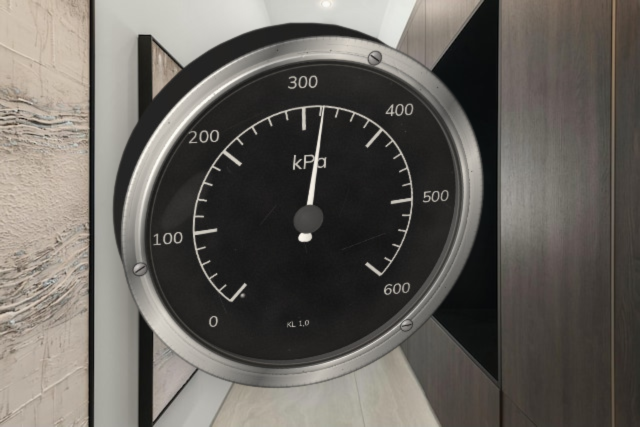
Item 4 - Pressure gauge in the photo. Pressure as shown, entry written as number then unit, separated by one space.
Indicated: 320 kPa
